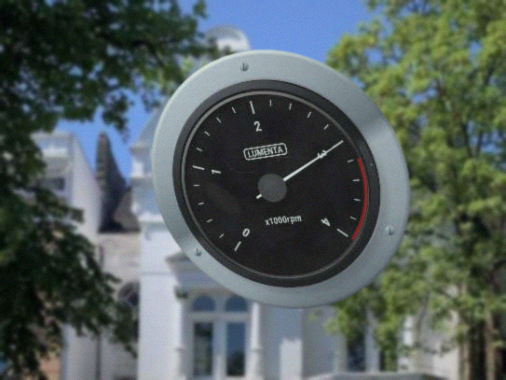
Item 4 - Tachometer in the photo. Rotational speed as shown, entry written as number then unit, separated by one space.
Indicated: 3000 rpm
